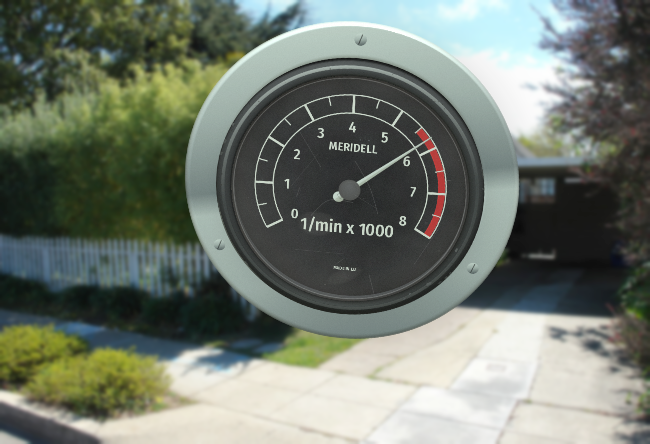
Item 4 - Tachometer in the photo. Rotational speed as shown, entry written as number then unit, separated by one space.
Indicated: 5750 rpm
